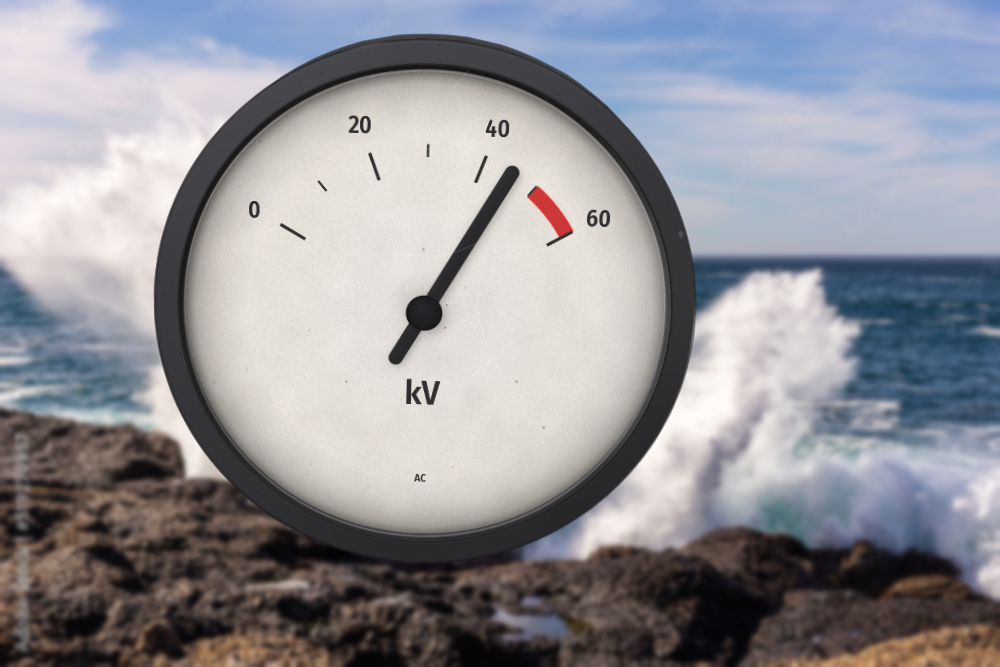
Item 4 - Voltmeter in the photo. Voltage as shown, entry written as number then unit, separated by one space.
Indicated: 45 kV
